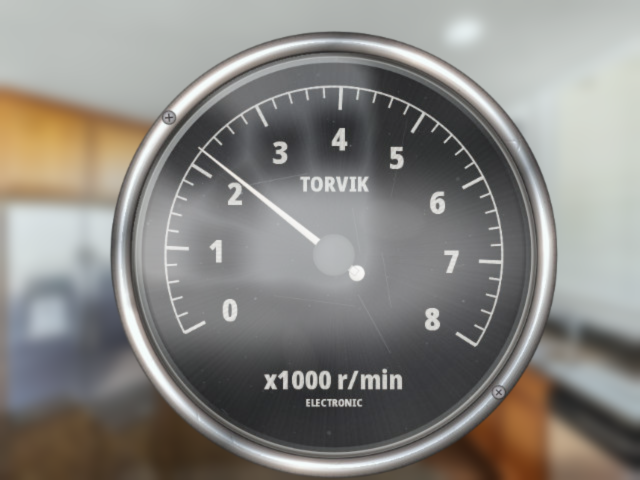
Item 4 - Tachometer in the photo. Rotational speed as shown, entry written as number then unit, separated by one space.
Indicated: 2200 rpm
